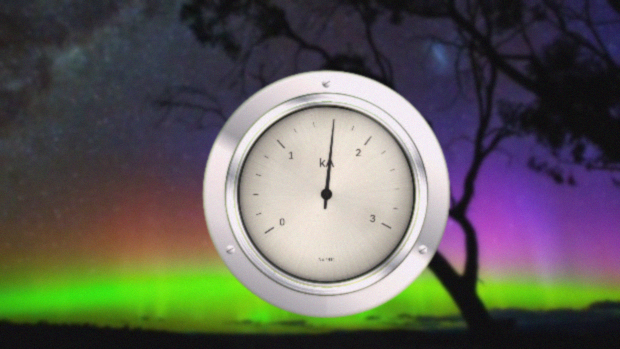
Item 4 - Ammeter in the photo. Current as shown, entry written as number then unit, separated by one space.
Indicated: 1.6 kA
